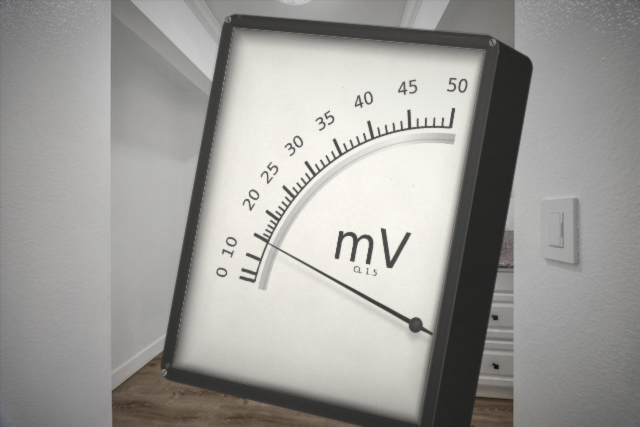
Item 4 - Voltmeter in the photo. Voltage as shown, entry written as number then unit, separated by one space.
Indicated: 15 mV
